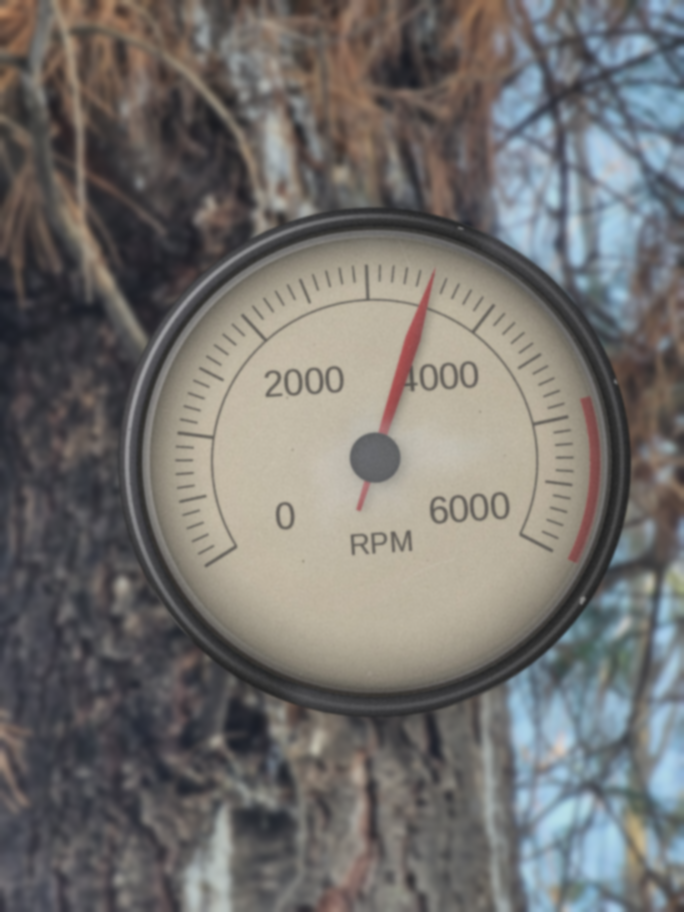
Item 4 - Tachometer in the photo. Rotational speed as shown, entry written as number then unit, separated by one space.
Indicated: 3500 rpm
